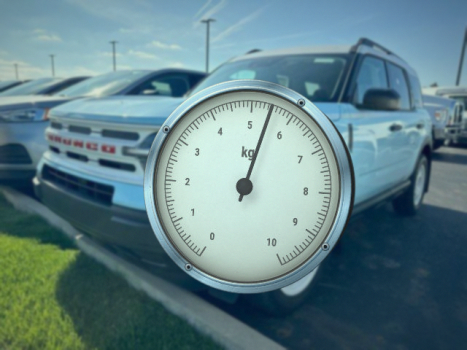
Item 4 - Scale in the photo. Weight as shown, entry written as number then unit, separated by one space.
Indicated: 5.5 kg
